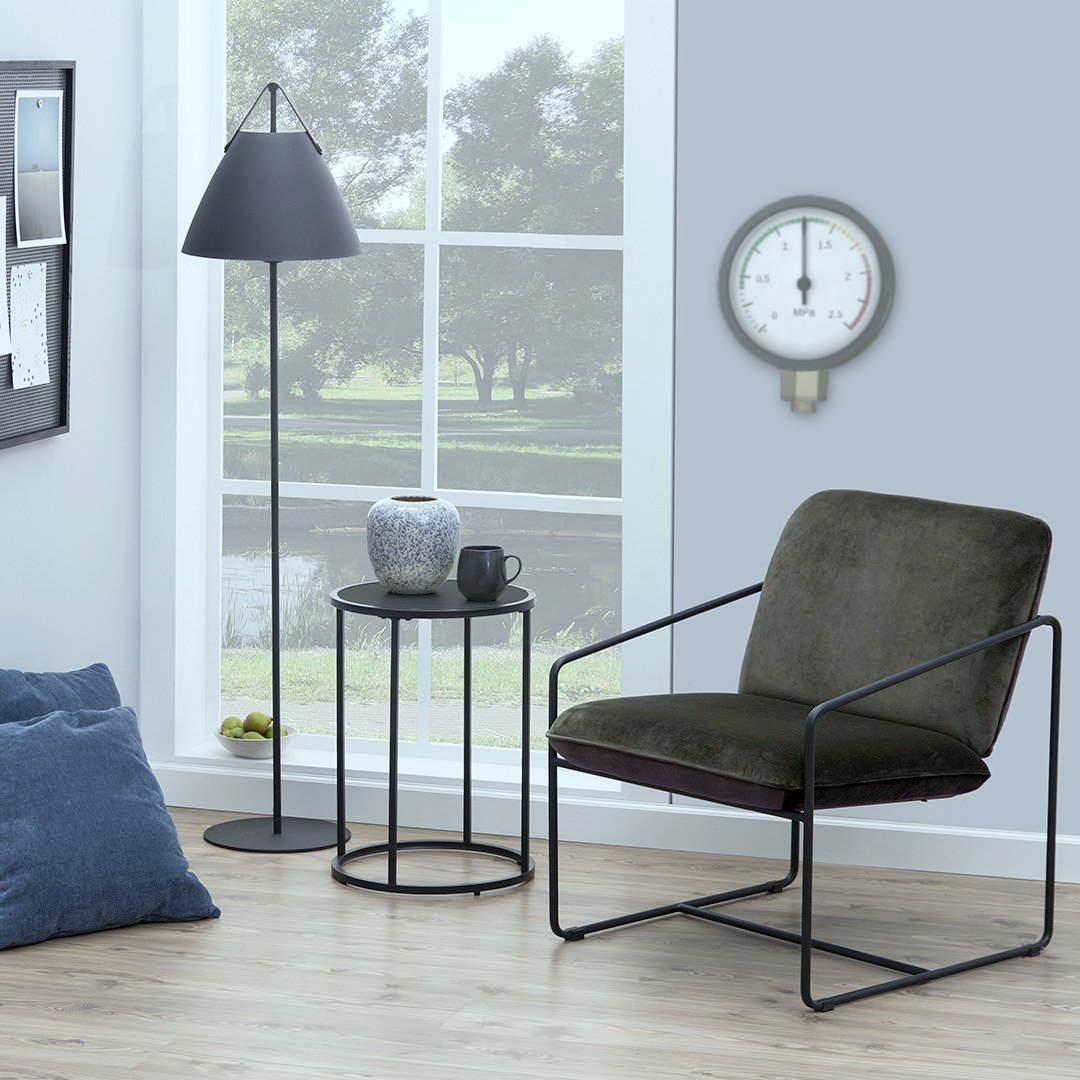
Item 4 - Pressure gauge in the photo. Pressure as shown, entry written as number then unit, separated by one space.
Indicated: 1.25 MPa
